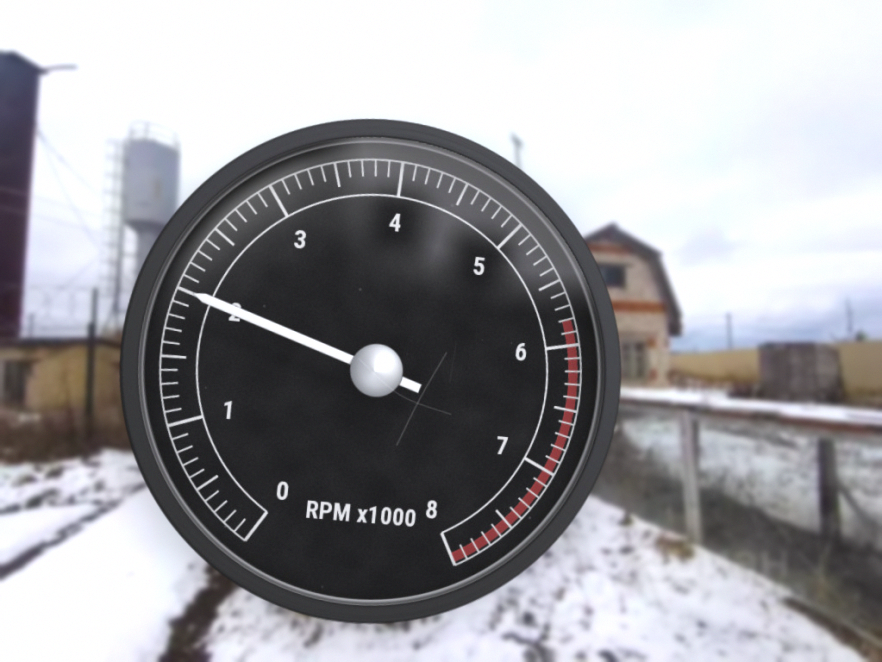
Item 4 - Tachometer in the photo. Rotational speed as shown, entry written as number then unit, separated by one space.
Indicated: 2000 rpm
